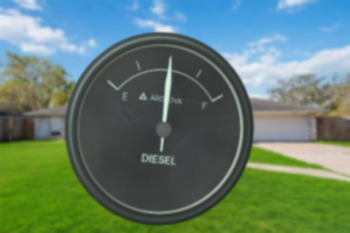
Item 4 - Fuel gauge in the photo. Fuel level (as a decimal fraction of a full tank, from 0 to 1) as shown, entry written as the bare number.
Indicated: 0.5
